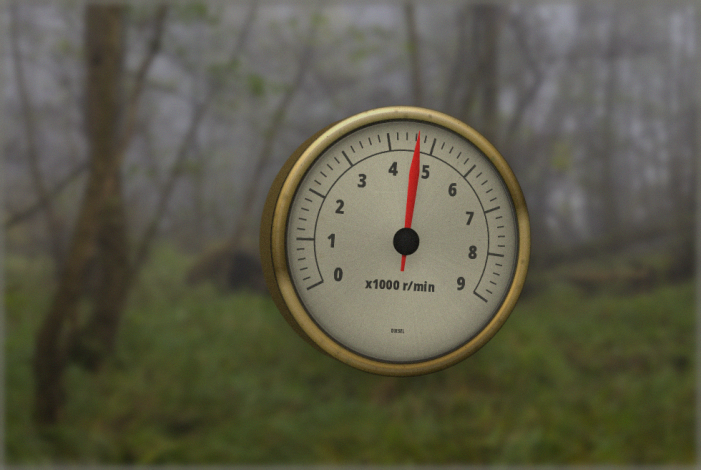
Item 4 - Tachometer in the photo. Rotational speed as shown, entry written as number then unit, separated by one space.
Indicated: 4600 rpm
